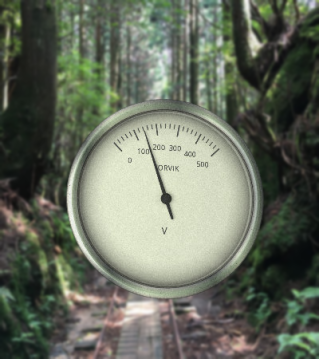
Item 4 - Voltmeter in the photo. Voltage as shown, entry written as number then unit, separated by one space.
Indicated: 140 V
